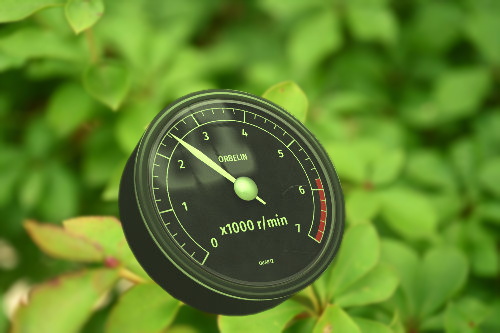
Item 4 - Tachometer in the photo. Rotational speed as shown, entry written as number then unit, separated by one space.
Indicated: 2400 rpm
